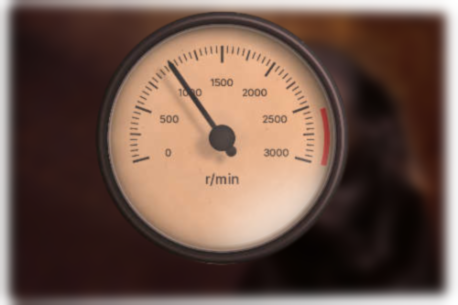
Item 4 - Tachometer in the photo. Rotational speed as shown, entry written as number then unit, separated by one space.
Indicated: 1000 rpm
